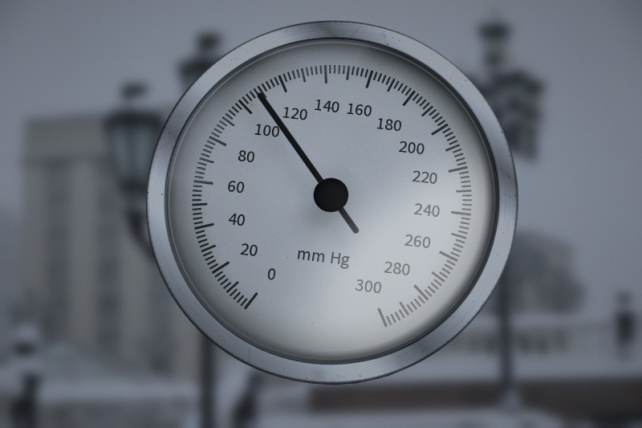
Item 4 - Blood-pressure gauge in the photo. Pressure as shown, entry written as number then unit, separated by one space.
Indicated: 108 mmHg
